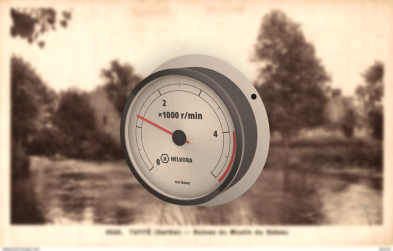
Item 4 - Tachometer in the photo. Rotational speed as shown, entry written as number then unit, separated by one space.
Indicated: 1250 rpm
